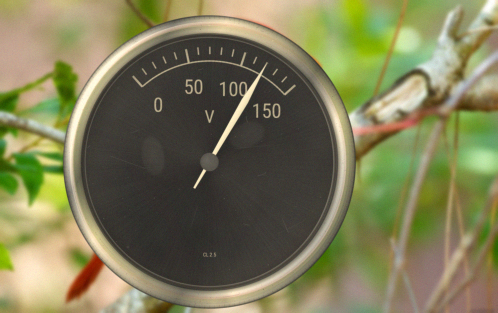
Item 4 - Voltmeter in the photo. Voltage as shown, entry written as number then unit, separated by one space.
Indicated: 120 V
